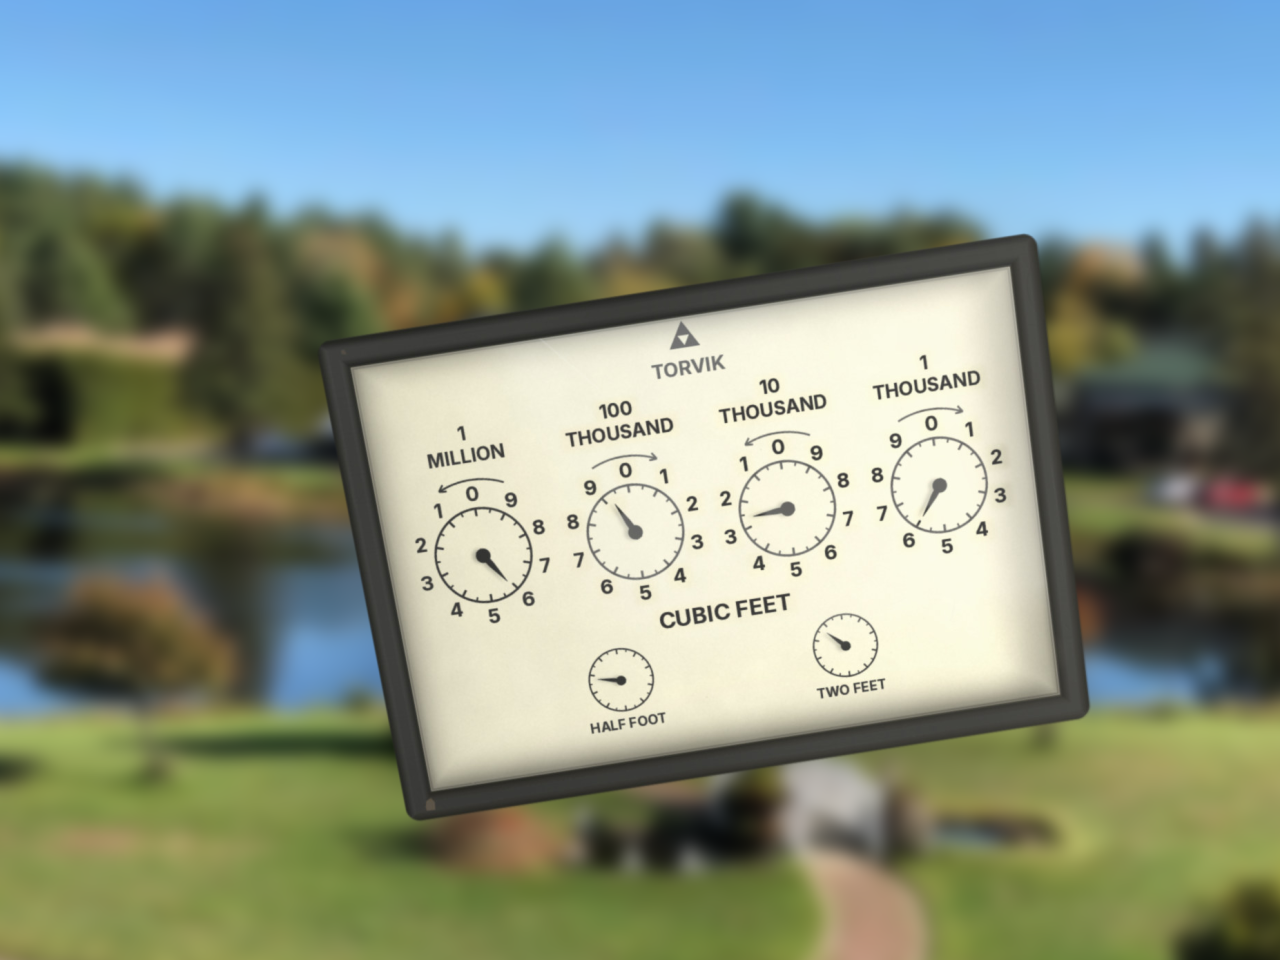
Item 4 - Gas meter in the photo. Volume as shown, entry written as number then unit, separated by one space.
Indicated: 592600 ft³
